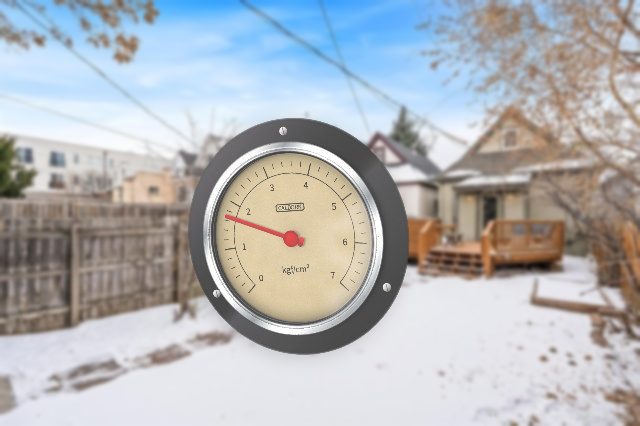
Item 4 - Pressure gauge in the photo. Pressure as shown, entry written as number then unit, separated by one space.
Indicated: 1.7 kg/cm²
